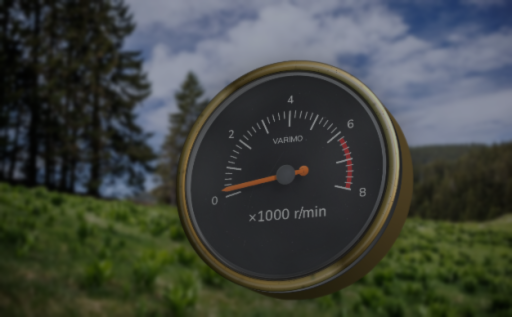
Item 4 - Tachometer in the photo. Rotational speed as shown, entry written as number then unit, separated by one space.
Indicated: 200 rpm
